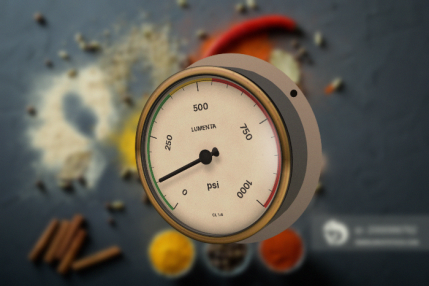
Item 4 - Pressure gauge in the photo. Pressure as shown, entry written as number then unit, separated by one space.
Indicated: 100 psi
